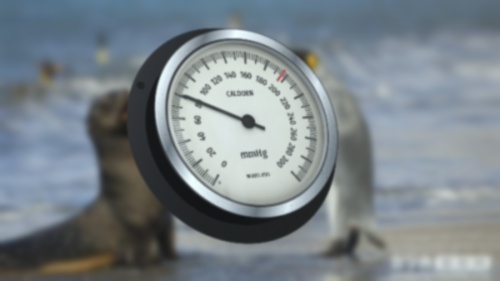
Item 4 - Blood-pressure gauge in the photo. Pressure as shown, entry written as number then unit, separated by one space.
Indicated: 80 mmHg
